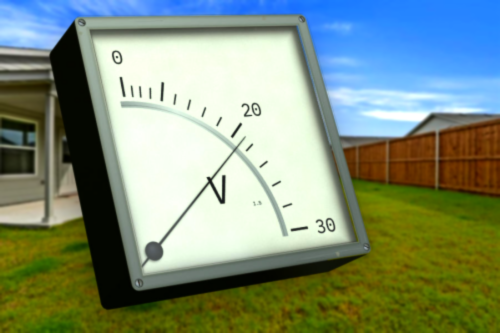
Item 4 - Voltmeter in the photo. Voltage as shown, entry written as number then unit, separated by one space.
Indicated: 21 V
